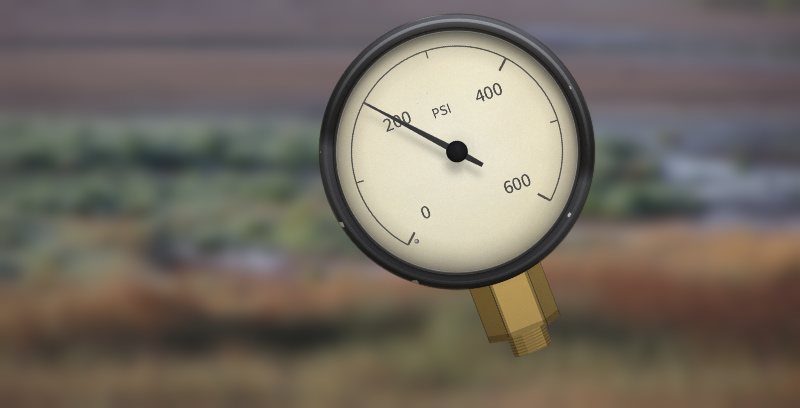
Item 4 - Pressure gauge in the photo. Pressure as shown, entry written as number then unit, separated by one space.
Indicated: 200 psi
